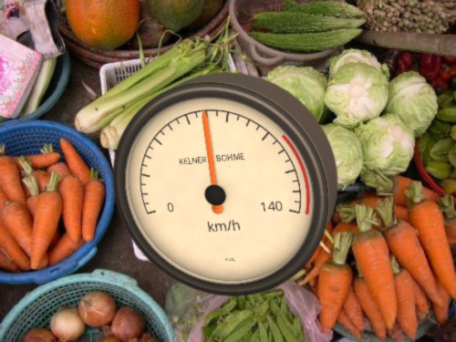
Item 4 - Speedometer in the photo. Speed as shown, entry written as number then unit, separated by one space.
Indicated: 70 km/h
